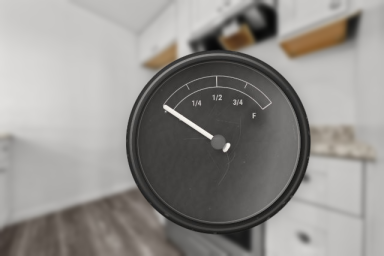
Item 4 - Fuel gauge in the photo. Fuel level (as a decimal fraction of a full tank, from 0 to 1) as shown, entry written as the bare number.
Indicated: 0
